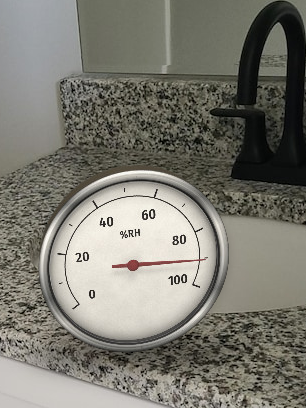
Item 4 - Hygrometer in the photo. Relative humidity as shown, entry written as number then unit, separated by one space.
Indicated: 90 %
